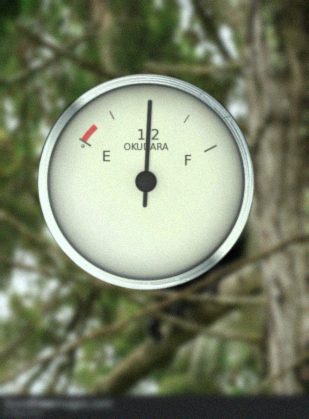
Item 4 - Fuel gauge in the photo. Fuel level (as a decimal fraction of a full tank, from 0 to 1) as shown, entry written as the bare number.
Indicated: 0.5
